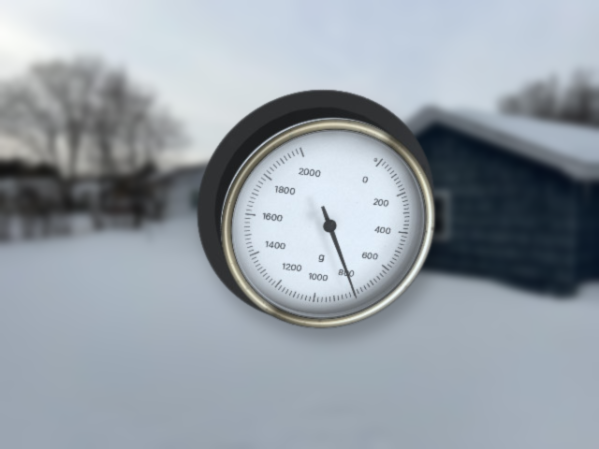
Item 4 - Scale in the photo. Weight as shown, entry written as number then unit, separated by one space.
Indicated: 800 g
